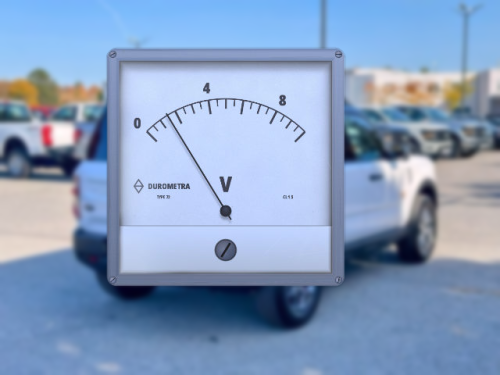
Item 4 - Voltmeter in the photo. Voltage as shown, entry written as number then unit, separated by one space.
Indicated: 1.5 V
